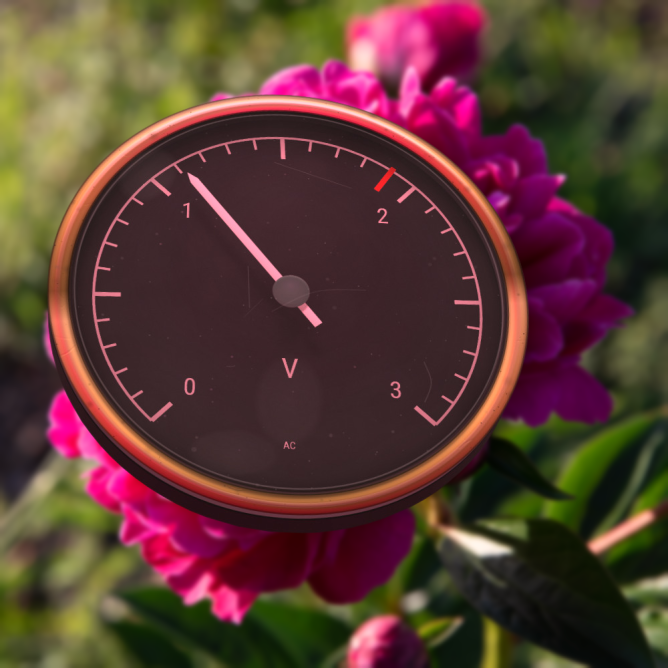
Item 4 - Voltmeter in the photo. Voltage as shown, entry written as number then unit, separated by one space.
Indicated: 1.1 V
